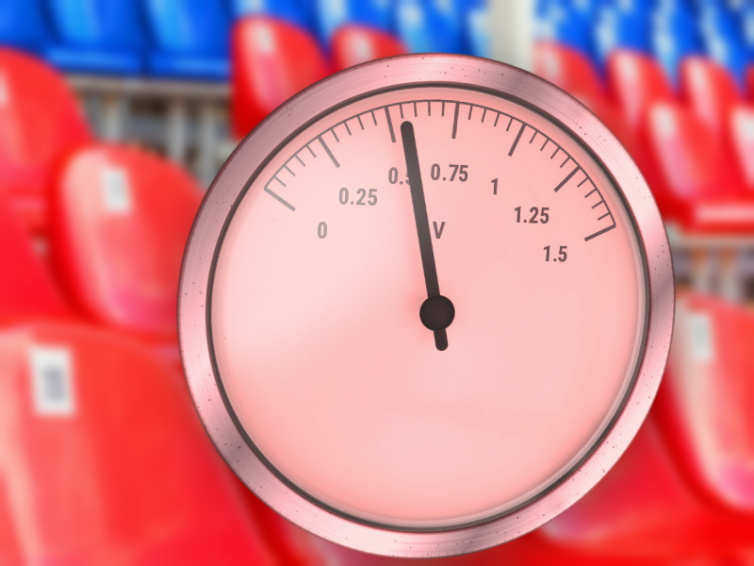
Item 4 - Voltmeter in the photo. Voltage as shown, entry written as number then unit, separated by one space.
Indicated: 0.55 V
